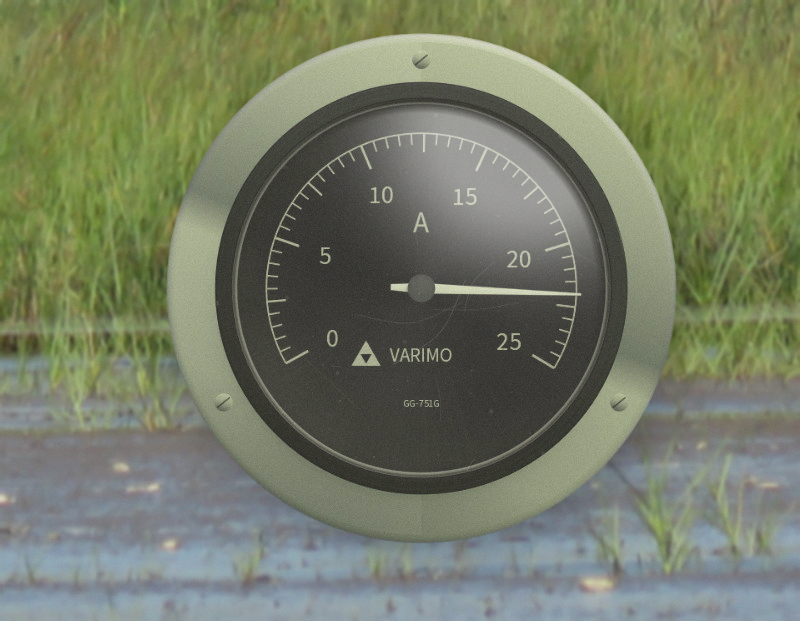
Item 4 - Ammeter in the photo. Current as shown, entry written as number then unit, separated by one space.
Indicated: 22 A
